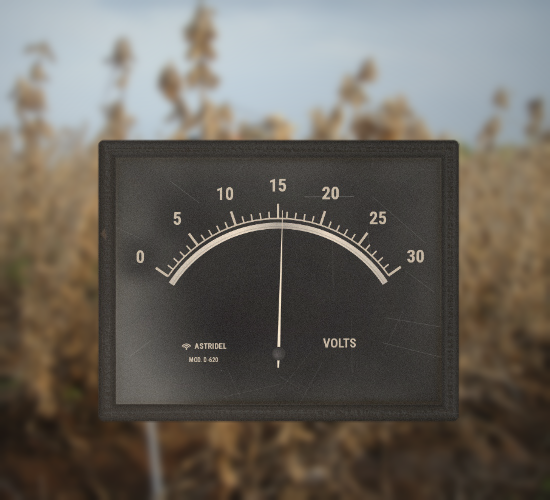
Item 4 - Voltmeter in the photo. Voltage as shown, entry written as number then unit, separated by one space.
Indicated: 15.5 V
